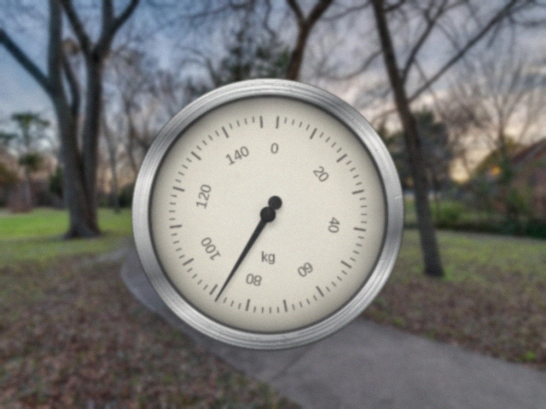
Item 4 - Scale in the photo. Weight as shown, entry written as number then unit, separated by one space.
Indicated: 88 kg
